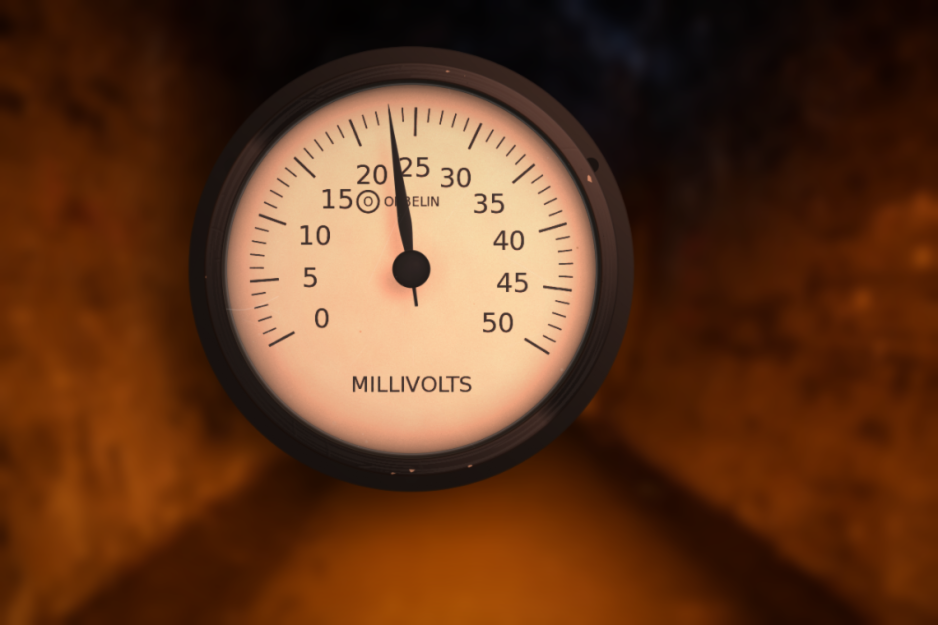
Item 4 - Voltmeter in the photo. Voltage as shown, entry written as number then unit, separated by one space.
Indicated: 23 mV
